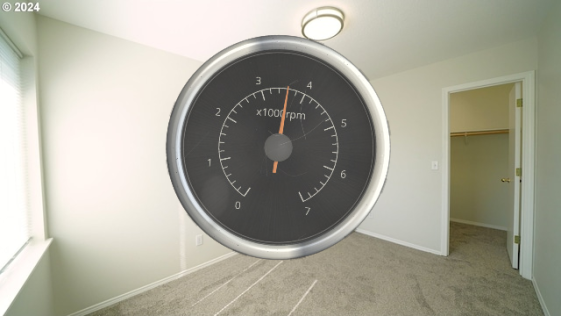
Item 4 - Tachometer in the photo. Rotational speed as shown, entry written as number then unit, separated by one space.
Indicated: 3600 rpm
